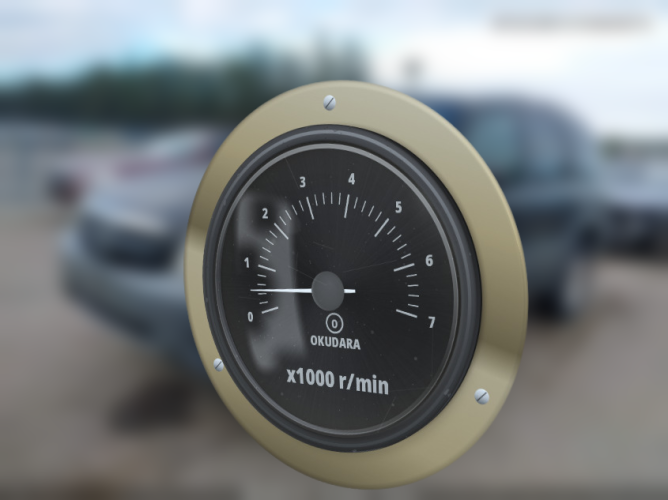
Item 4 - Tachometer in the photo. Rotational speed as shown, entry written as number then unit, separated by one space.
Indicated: 500 rpm
